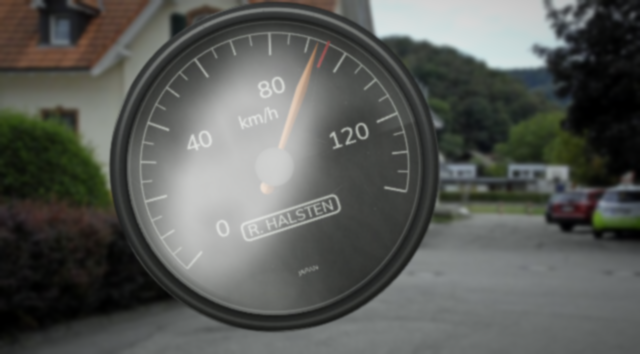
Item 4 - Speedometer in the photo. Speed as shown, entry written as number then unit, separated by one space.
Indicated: 92.5 km/h
